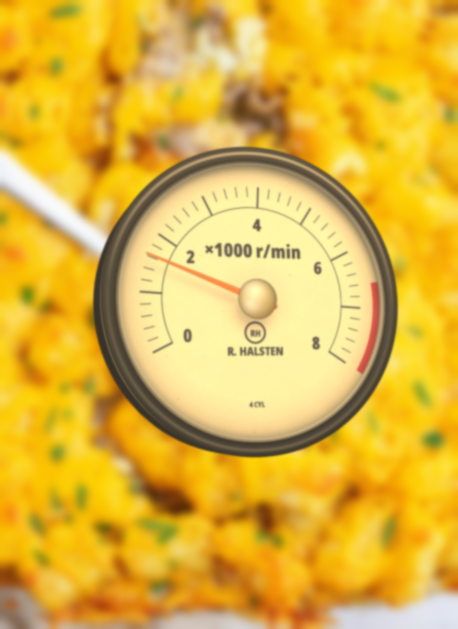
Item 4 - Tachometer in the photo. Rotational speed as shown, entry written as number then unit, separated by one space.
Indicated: 1600 rpm
